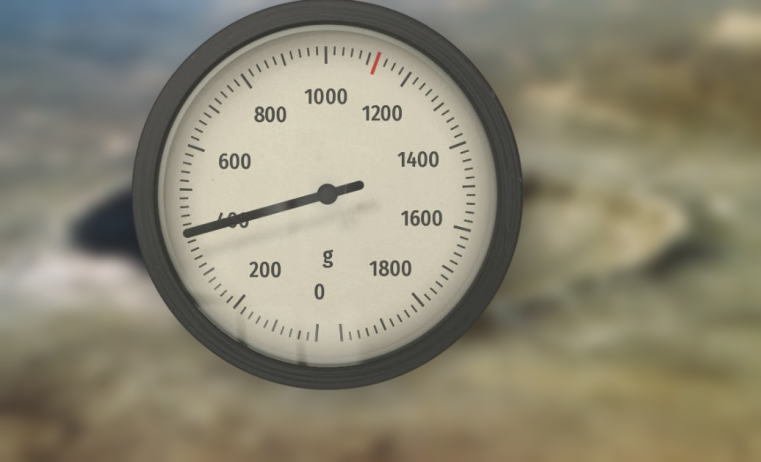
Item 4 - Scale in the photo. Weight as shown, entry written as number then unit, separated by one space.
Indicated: 400 g
